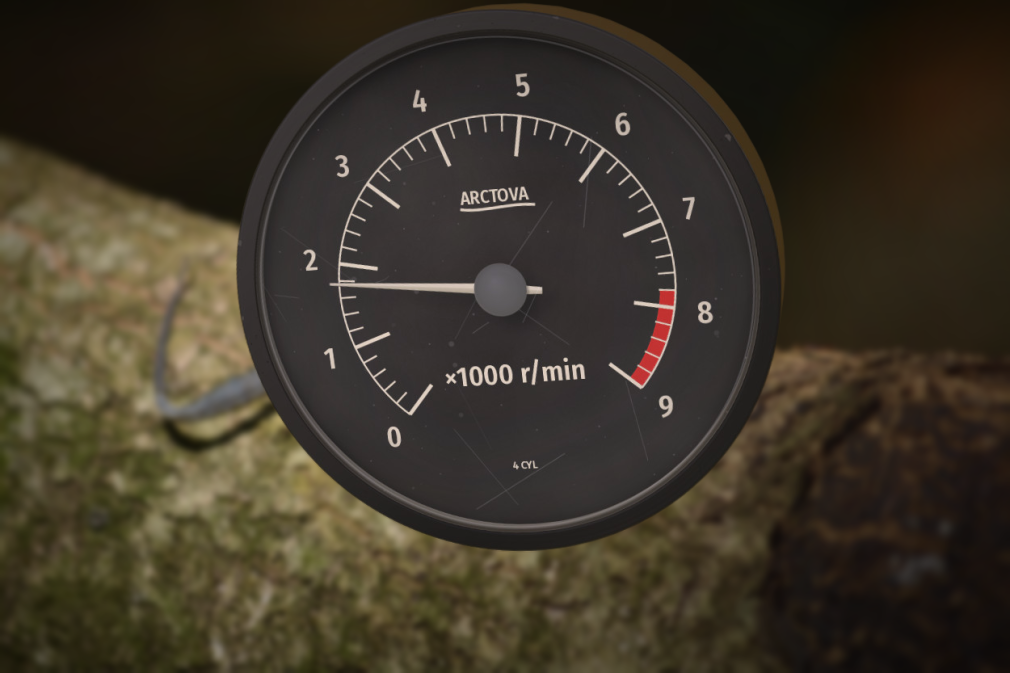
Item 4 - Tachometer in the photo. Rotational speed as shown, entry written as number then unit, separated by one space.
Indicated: 1800 rpm
